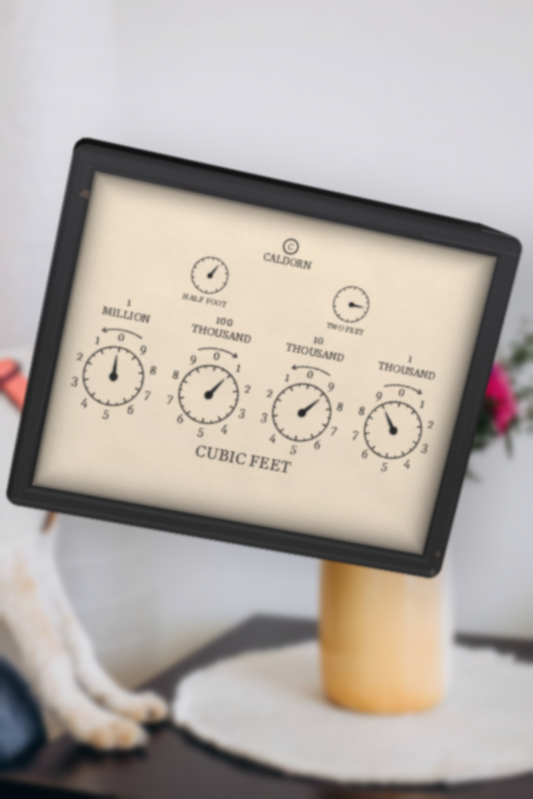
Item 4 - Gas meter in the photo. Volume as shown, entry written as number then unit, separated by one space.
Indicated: 8900 ft³
